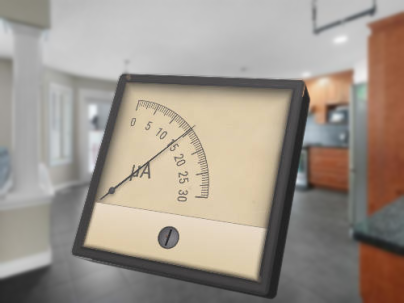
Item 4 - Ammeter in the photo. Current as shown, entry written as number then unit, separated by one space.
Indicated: 15 µA
